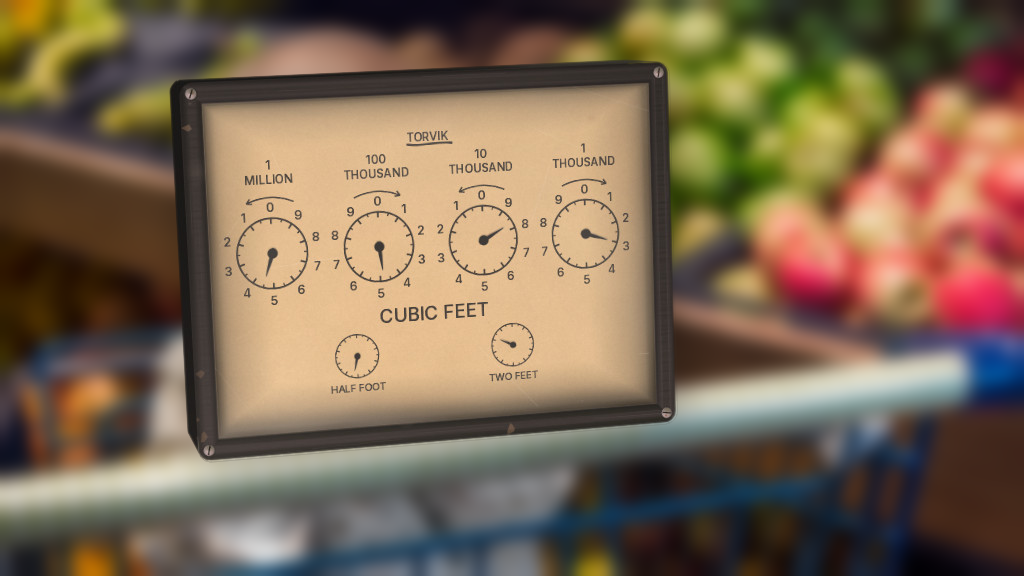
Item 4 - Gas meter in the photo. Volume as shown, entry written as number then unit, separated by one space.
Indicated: 448300 ft³
